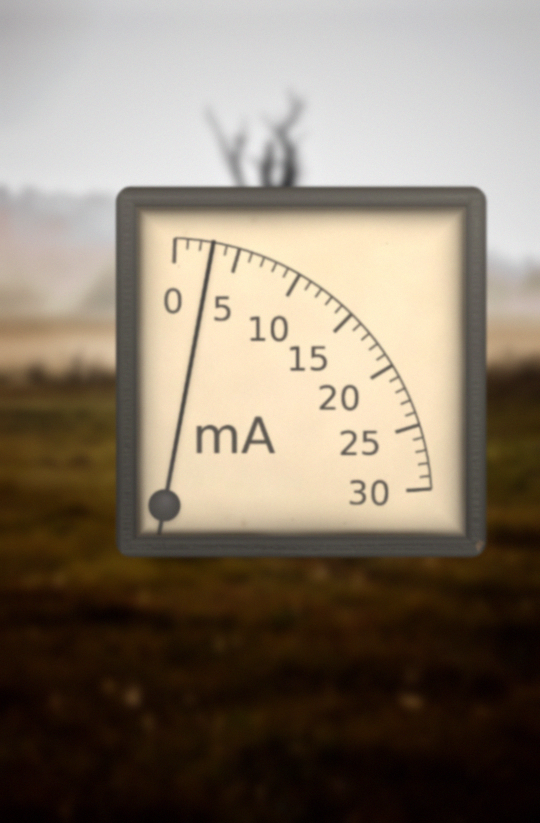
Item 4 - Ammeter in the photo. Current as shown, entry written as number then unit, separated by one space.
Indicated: 3 mA
